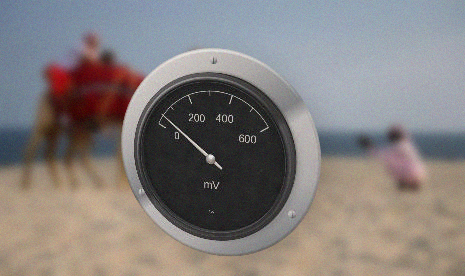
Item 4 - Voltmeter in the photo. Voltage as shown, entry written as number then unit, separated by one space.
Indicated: 50 mV
